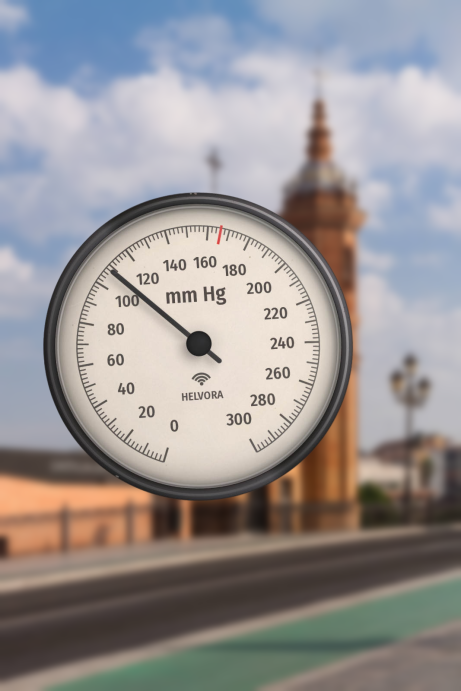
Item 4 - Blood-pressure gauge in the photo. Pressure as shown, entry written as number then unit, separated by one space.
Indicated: 108 mmHg
